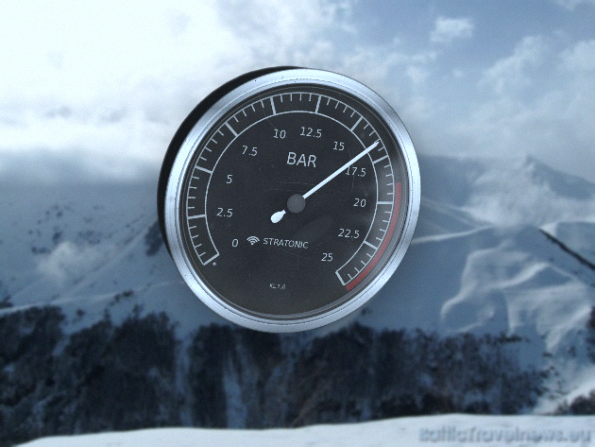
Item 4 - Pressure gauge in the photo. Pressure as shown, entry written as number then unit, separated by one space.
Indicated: 16.5 bar
